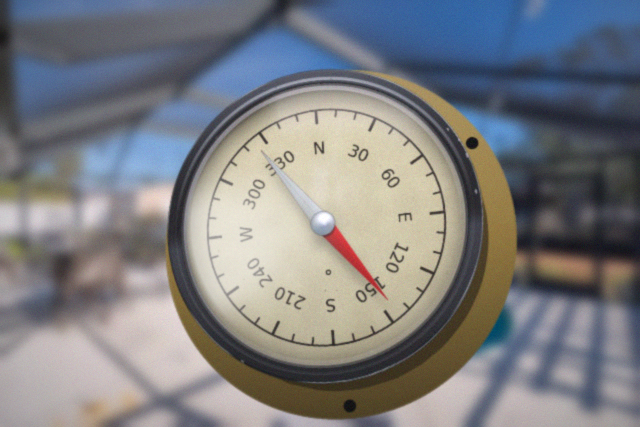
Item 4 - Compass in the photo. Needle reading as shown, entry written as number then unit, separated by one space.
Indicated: 145 °
